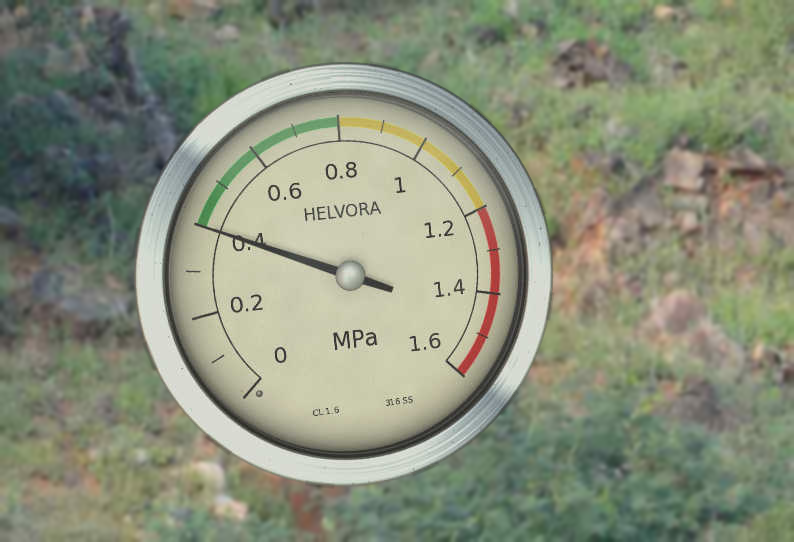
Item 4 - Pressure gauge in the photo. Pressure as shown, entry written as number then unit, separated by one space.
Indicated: 0.4 MPa
